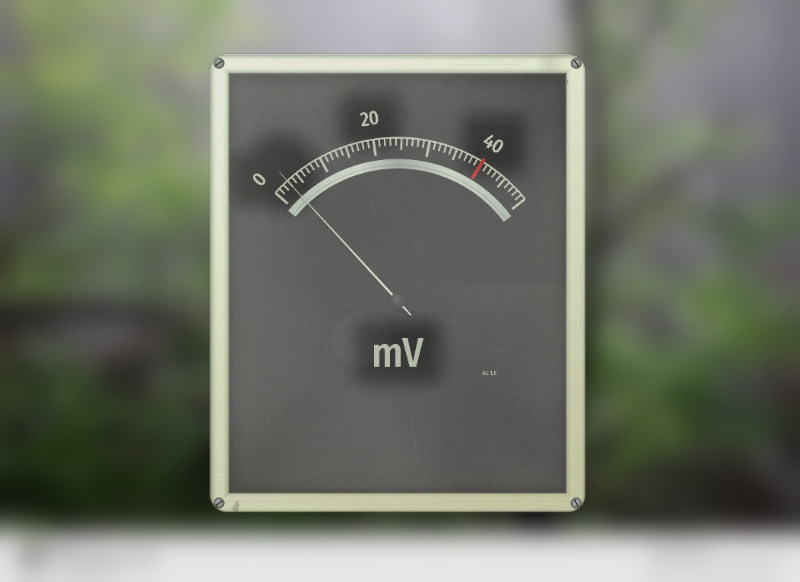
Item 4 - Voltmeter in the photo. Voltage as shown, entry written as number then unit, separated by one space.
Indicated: 3 mV
